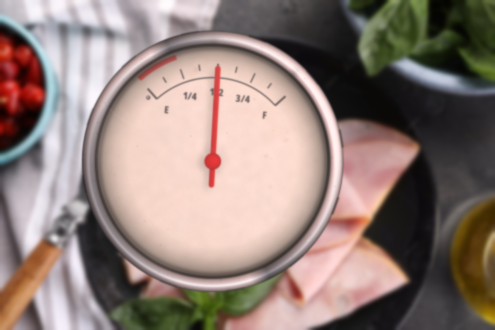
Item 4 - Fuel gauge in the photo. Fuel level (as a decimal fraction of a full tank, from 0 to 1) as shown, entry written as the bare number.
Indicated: 0.5
